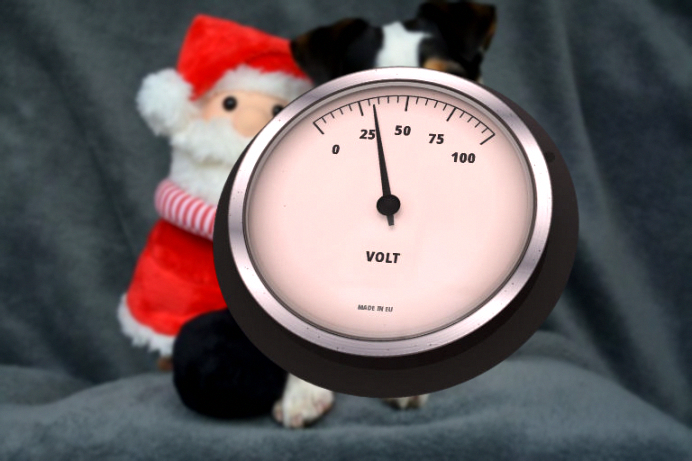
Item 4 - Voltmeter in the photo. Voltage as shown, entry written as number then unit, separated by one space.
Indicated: 32.5 V
